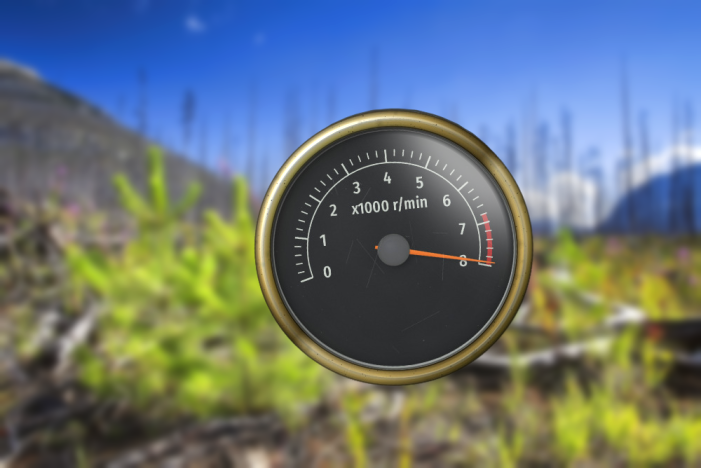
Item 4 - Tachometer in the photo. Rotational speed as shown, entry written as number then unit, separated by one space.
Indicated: 7900 rpm
